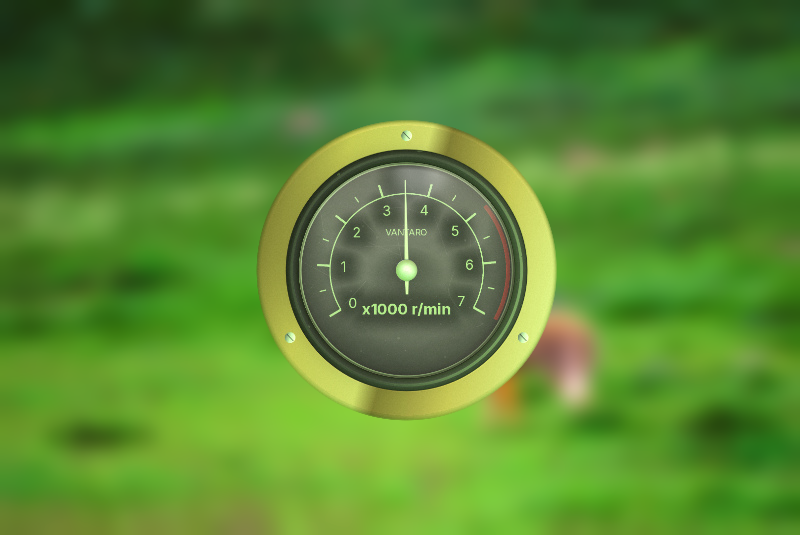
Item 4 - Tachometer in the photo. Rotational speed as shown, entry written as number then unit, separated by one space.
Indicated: 3500 rpm
